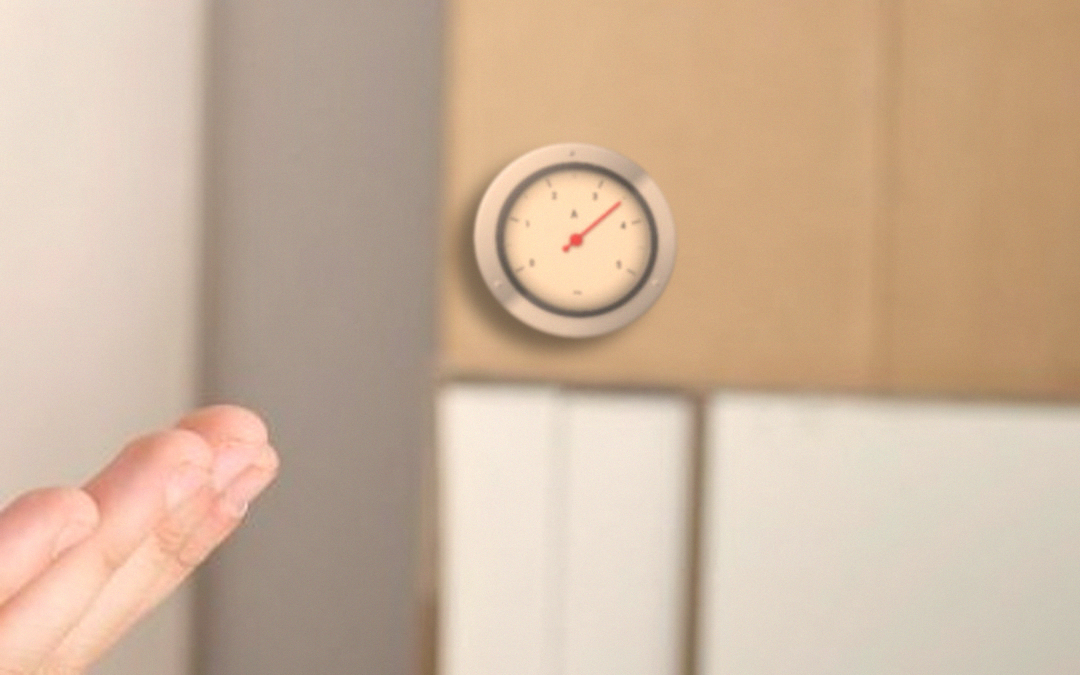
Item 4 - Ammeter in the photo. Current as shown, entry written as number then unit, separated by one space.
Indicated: 3.5 A
